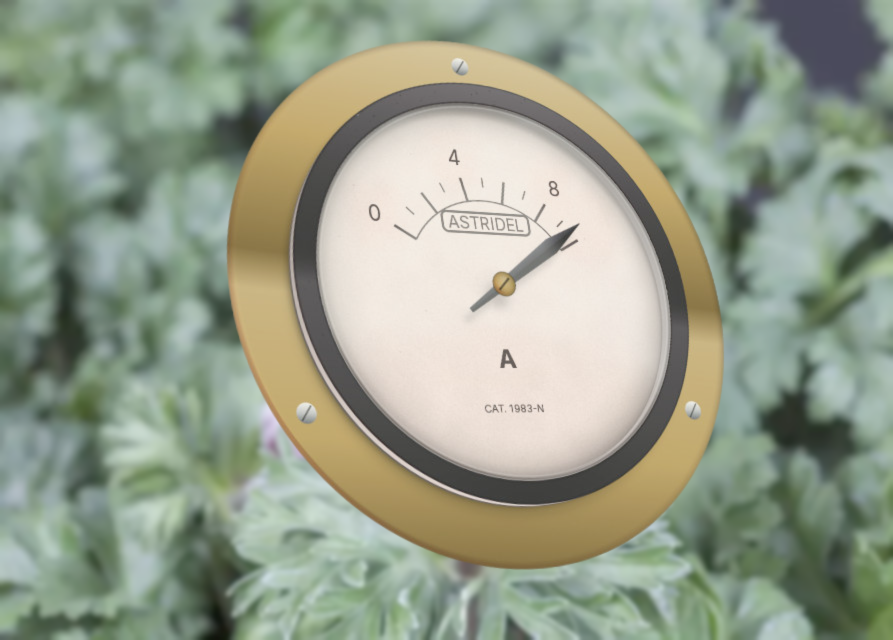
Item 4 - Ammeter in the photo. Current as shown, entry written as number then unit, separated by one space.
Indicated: 9.5 A
